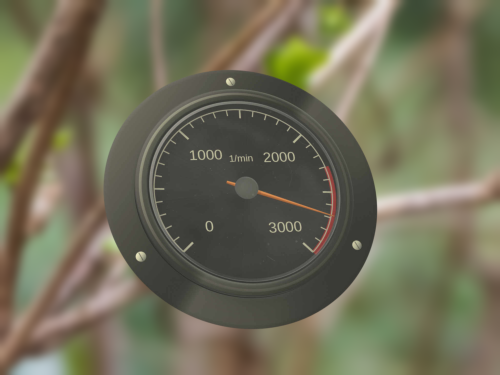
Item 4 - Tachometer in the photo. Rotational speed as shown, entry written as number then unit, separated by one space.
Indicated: 2700 rpm
